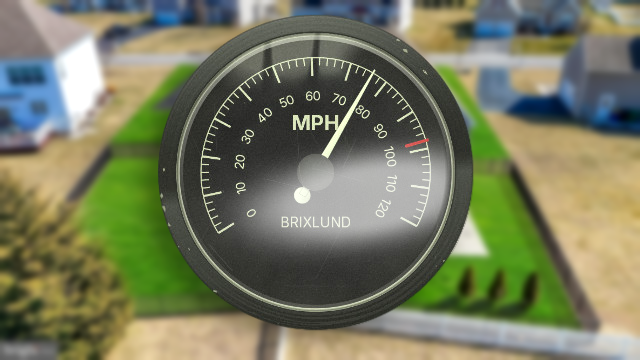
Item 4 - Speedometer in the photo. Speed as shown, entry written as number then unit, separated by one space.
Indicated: 76 mph
